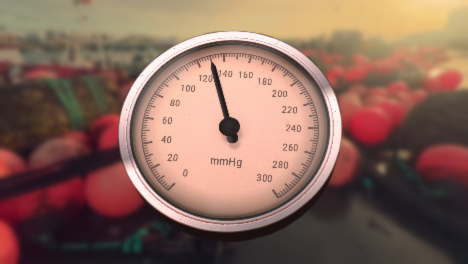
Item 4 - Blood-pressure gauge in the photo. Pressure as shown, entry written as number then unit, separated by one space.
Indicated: 130 mmHg
